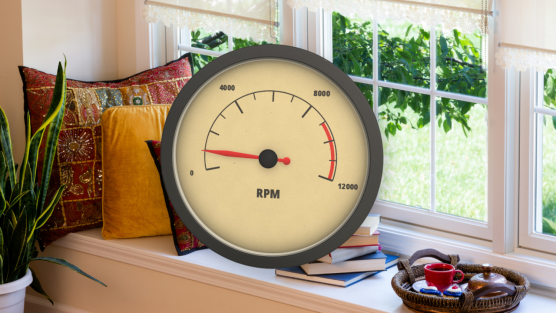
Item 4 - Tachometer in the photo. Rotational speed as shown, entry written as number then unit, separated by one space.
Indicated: 1000 rpm
